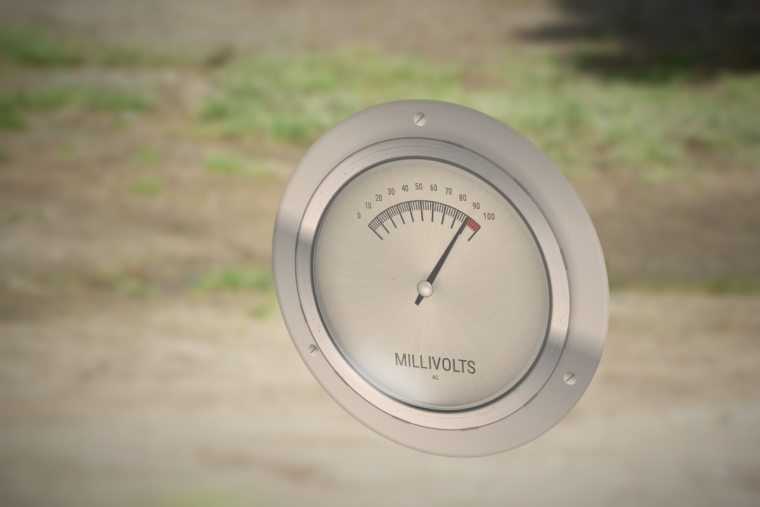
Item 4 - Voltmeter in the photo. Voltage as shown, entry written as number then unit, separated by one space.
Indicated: 90 mV
